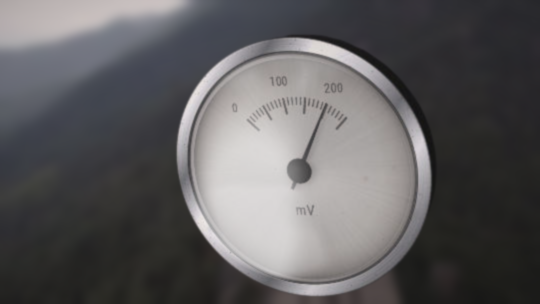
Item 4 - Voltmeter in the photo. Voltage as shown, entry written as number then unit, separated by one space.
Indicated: 200 mV
